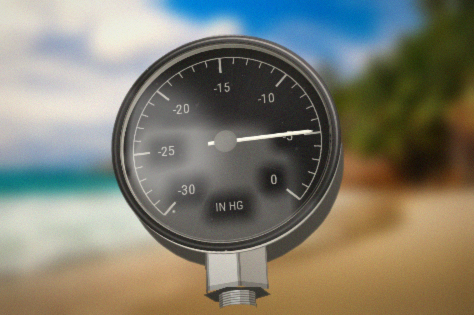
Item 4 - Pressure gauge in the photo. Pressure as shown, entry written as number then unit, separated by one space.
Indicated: -5 inHg
